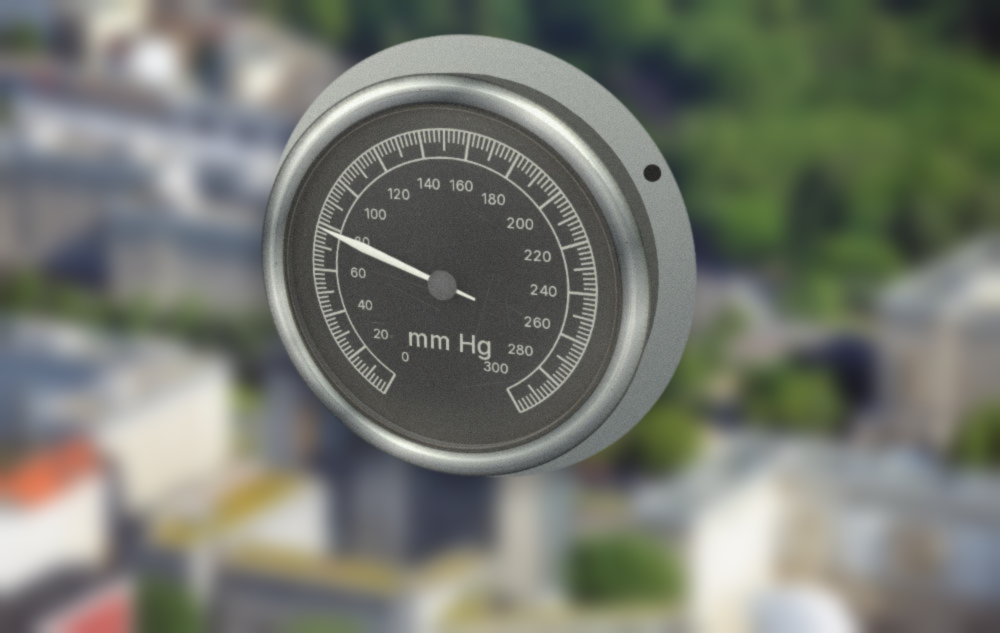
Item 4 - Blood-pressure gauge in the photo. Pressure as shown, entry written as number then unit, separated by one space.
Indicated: 80 mmHg
